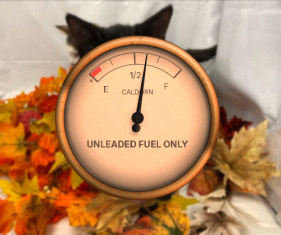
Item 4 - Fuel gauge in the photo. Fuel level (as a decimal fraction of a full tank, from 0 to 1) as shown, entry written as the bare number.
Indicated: 0.625
